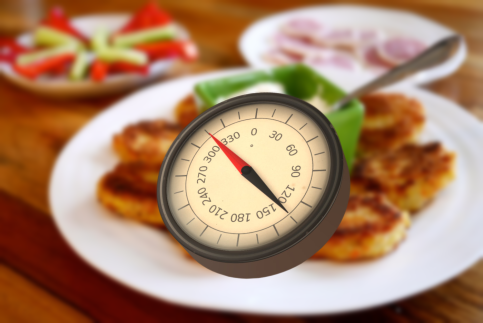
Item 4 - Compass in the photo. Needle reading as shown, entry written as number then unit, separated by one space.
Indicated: 315 °
